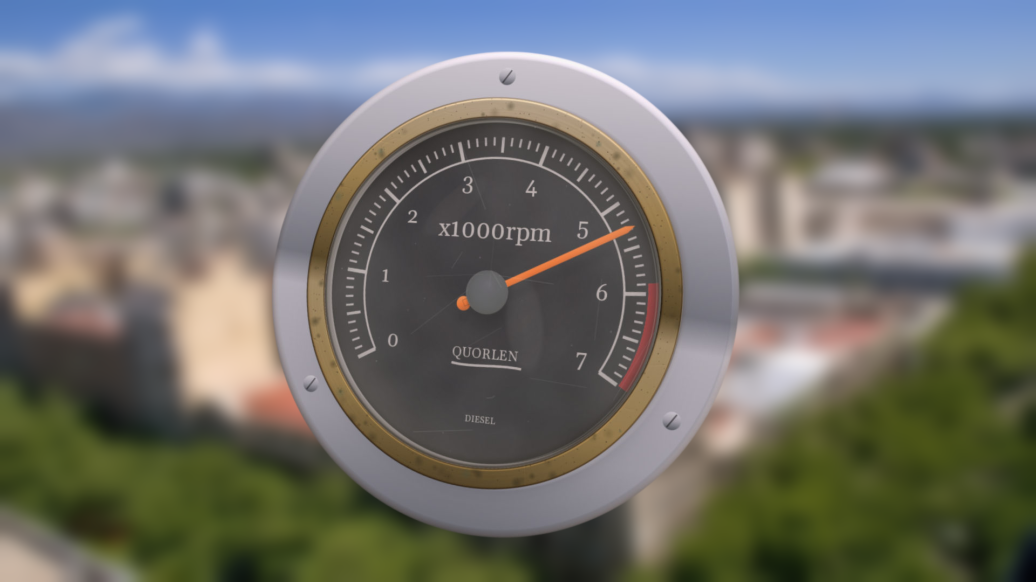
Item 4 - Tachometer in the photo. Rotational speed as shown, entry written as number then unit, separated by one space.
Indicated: 5300 rpm
